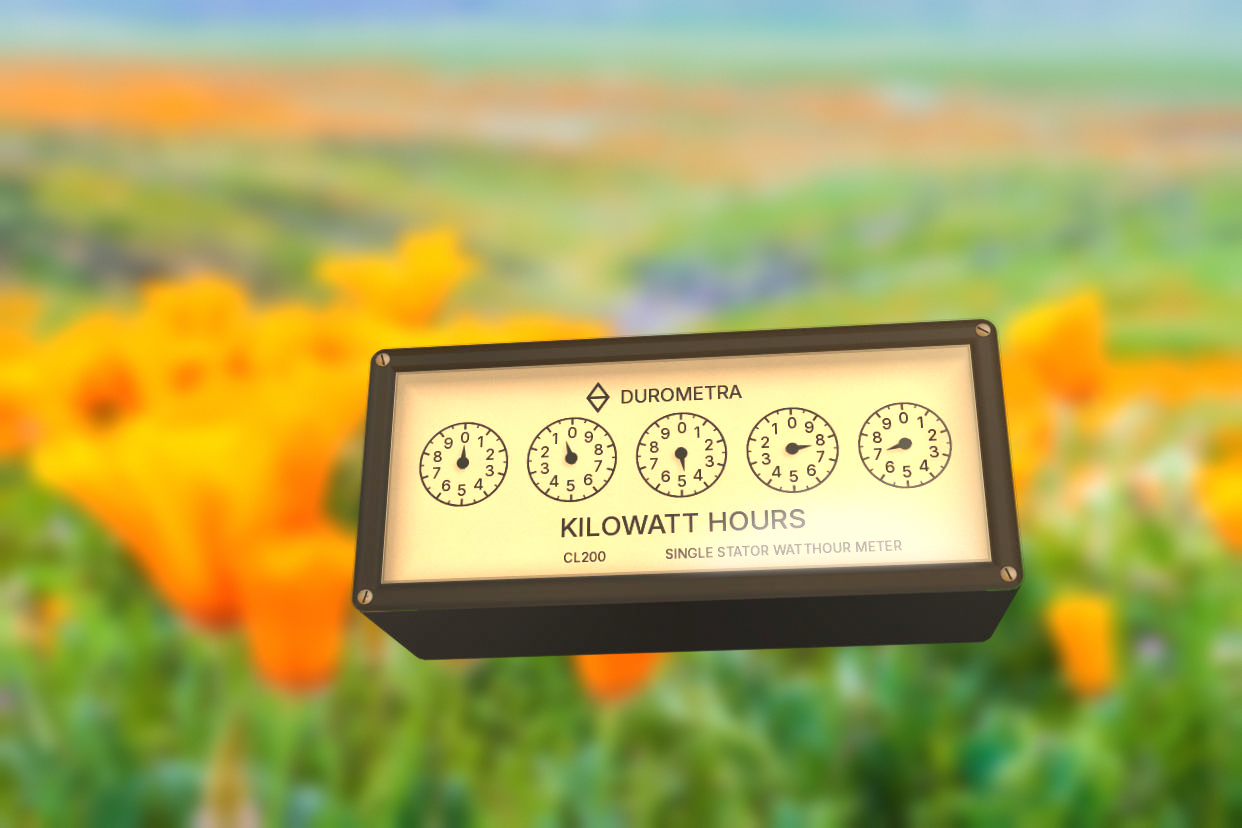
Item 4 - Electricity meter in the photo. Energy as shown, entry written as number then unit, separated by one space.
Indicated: 477 kWh
